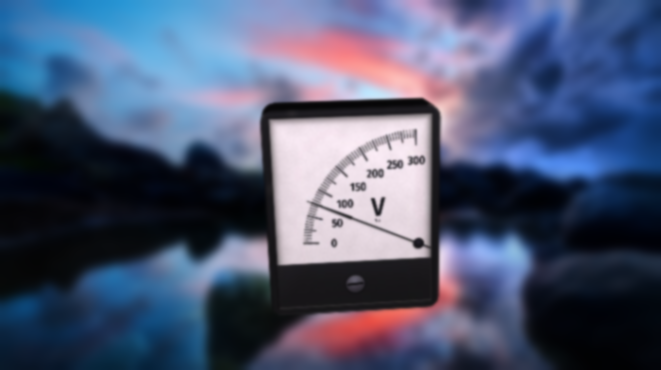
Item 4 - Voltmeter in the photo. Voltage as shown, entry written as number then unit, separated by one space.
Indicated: 75 V
